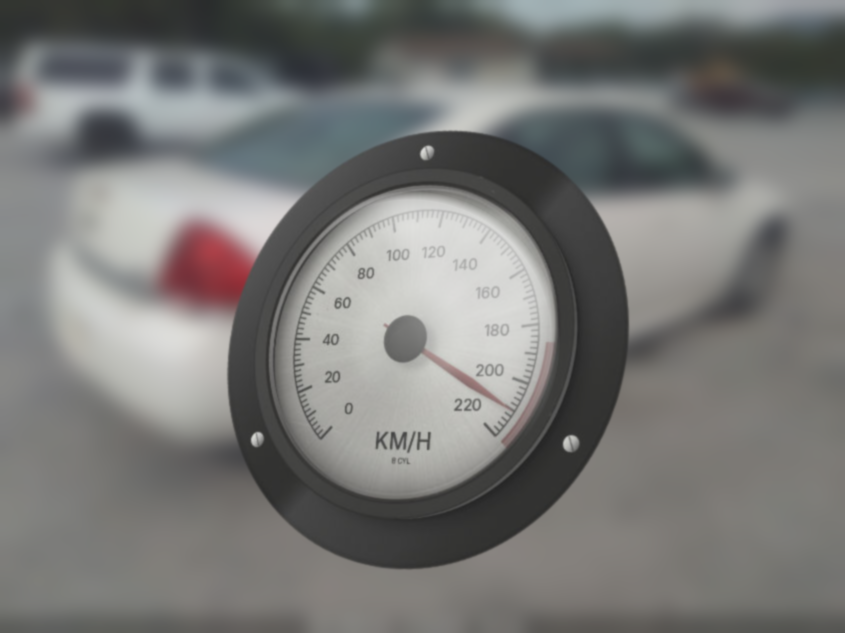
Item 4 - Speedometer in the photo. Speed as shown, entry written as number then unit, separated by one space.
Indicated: 210 km/h
